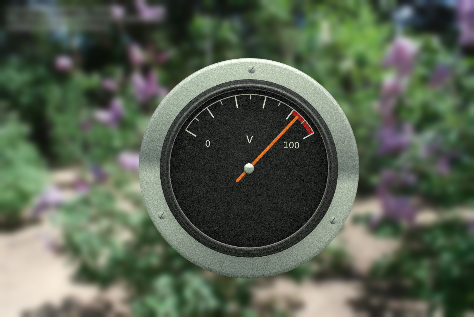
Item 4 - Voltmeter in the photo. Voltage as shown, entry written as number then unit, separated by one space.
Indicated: 85 V
